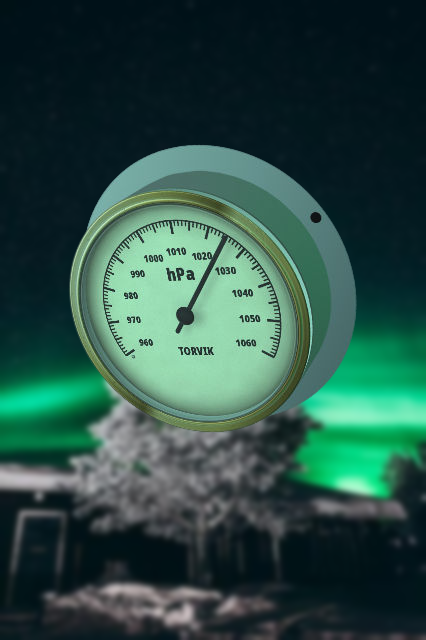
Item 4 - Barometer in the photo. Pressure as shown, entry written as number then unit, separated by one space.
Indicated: 1025 hPa
